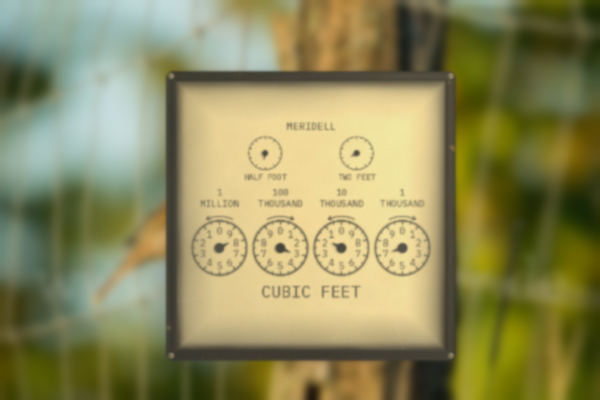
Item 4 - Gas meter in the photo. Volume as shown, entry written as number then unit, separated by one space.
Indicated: 831700 ft³
